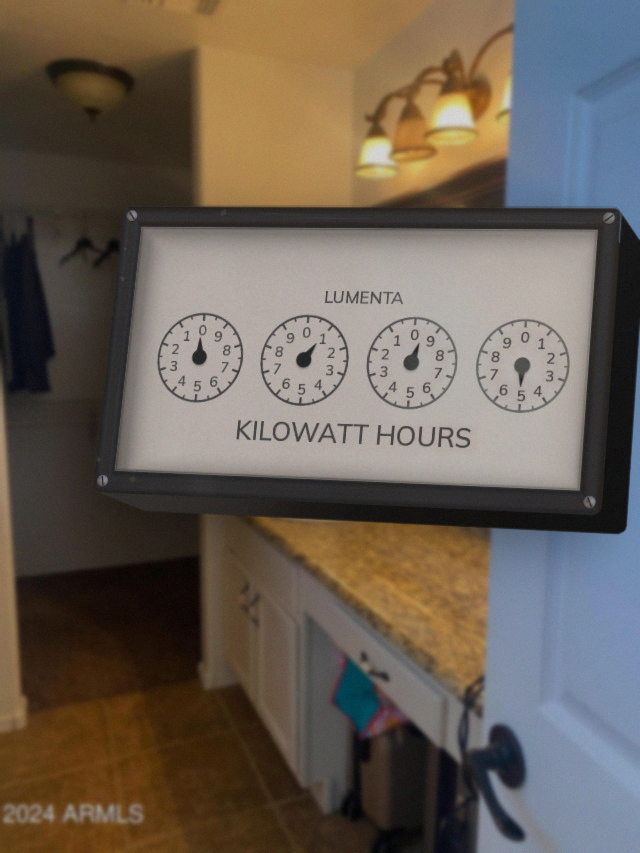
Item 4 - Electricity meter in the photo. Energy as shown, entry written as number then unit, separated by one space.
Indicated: 95 kWh
